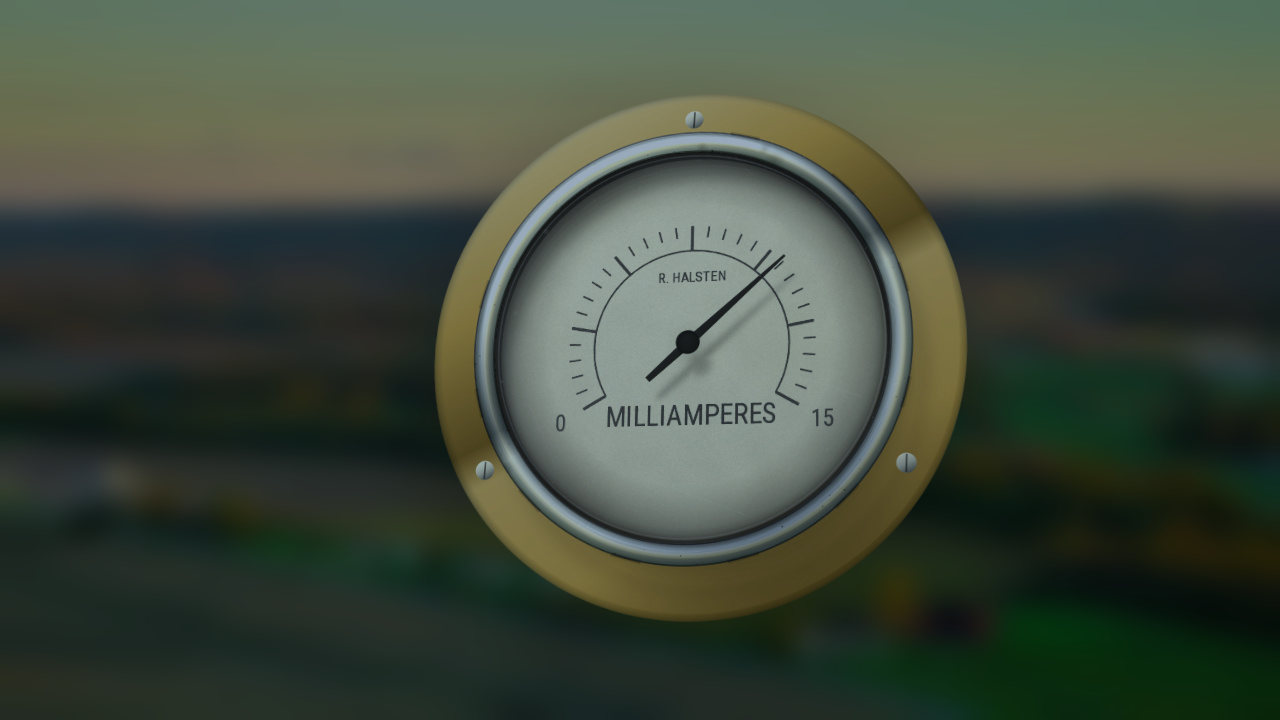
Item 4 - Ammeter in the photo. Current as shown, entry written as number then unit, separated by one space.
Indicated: 10.5 mA
